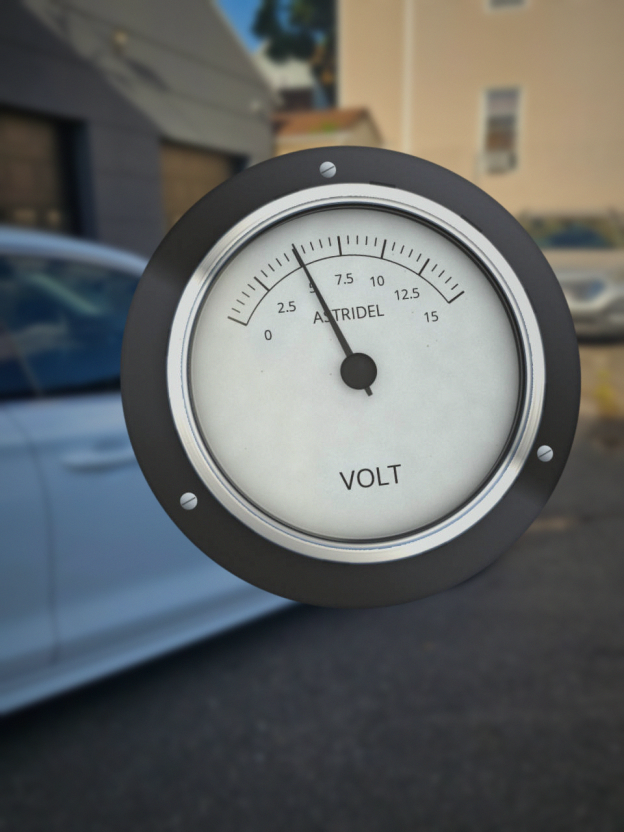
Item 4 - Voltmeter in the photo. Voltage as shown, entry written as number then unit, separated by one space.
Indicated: 5 V
